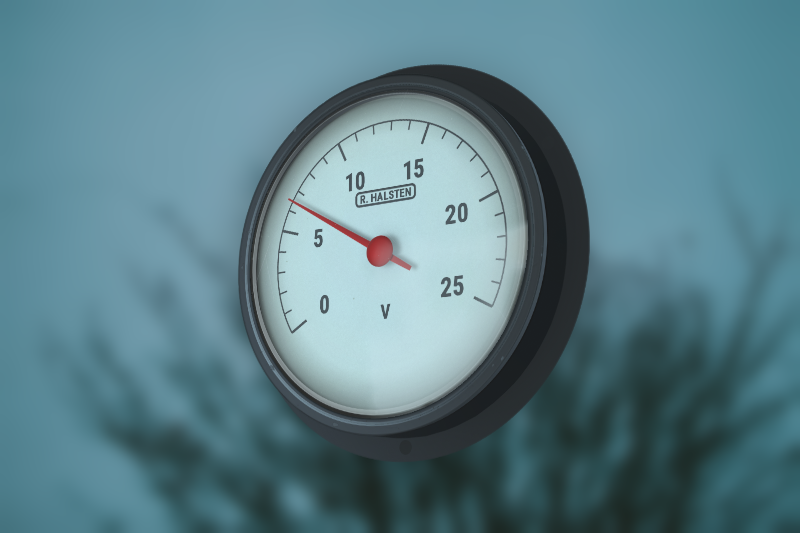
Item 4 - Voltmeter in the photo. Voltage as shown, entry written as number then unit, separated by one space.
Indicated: 6.5 V
